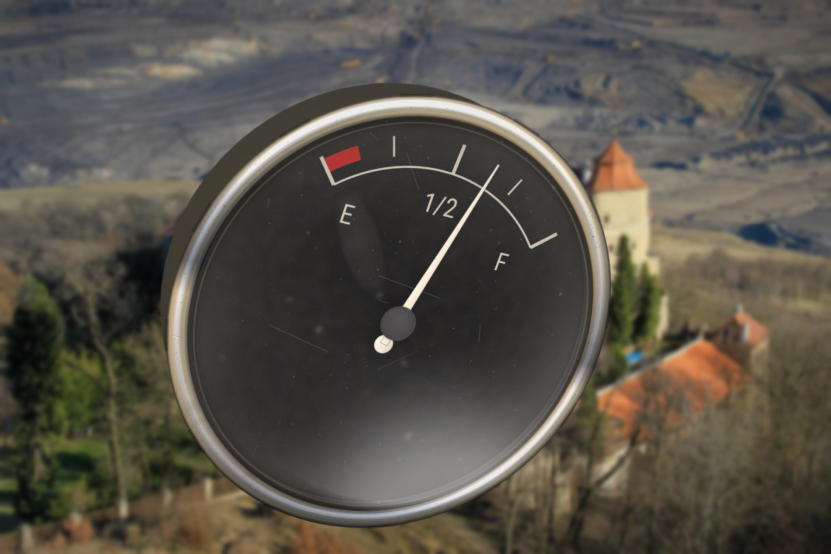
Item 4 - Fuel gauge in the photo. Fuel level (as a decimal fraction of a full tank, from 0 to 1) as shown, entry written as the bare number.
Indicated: 0.625
